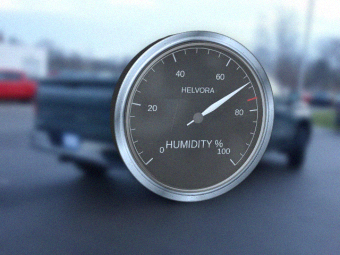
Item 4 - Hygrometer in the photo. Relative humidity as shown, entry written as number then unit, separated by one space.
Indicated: 70 %
